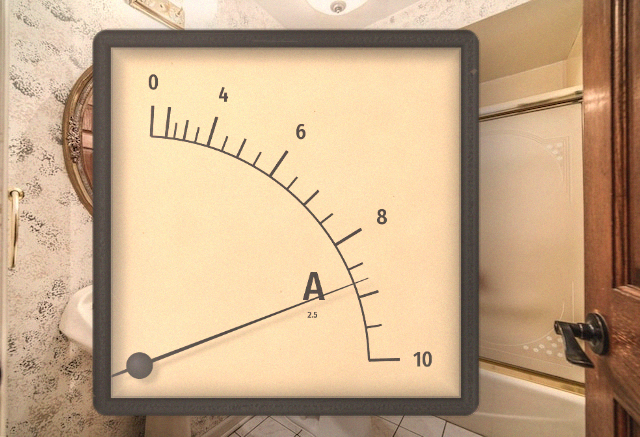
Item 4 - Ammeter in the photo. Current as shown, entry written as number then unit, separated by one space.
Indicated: 8.75 A
